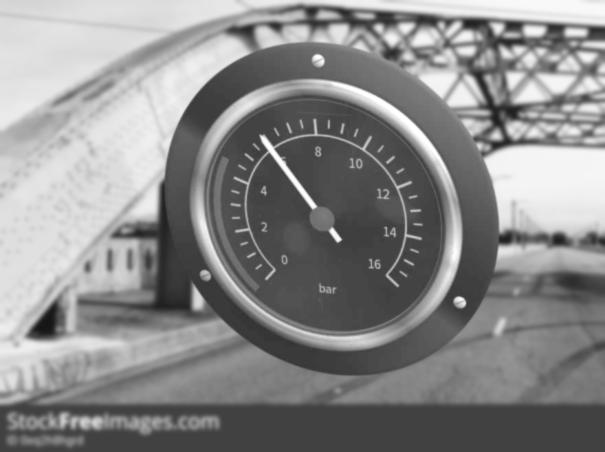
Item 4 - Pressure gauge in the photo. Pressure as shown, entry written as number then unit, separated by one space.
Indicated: 6 bar
